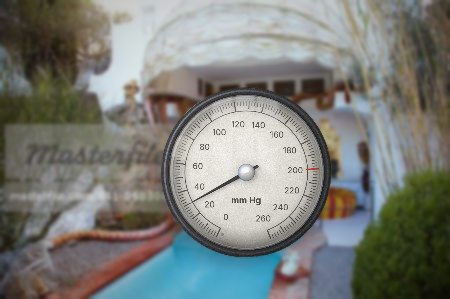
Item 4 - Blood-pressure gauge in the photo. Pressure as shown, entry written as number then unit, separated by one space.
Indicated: 30 mmHg
